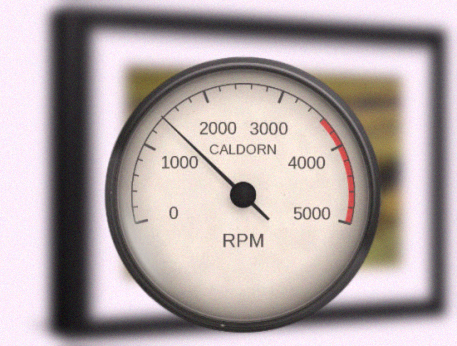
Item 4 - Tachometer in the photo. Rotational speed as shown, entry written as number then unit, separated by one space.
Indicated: 1400 rpm
